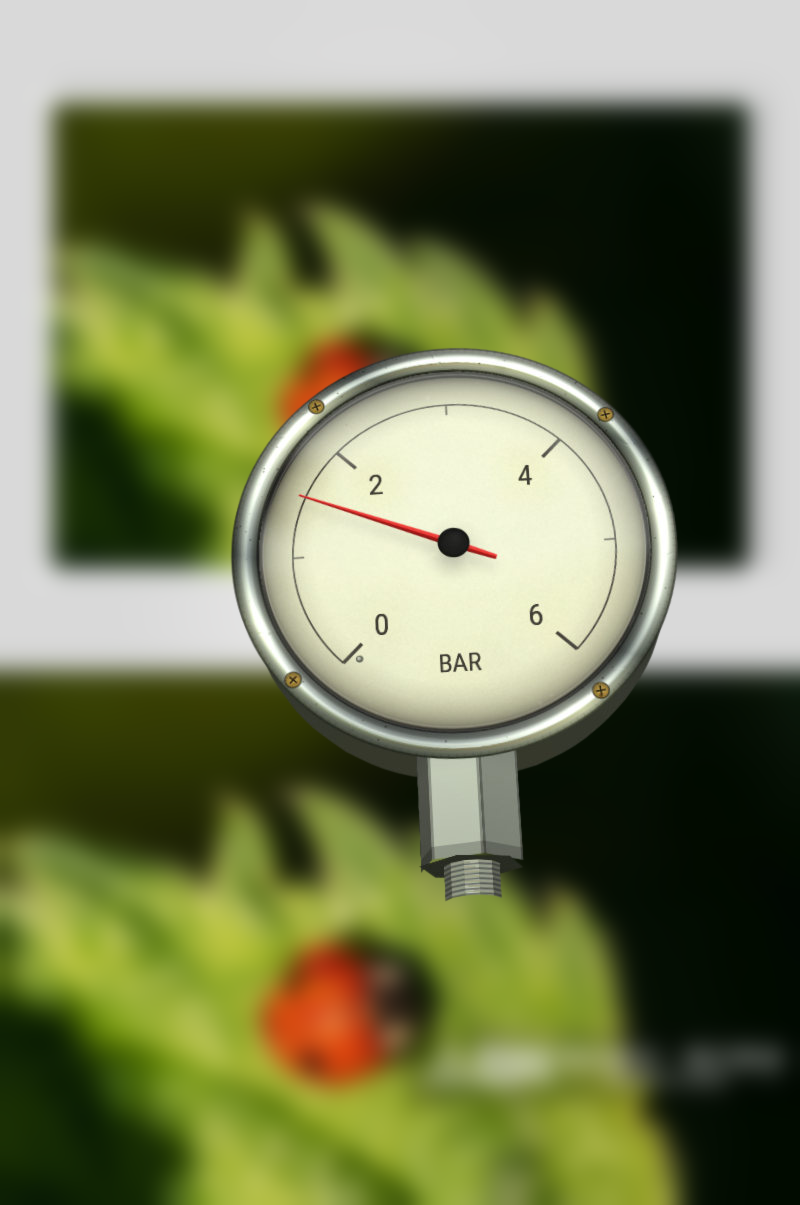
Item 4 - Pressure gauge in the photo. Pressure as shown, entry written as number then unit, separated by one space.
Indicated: 1.5 bar
